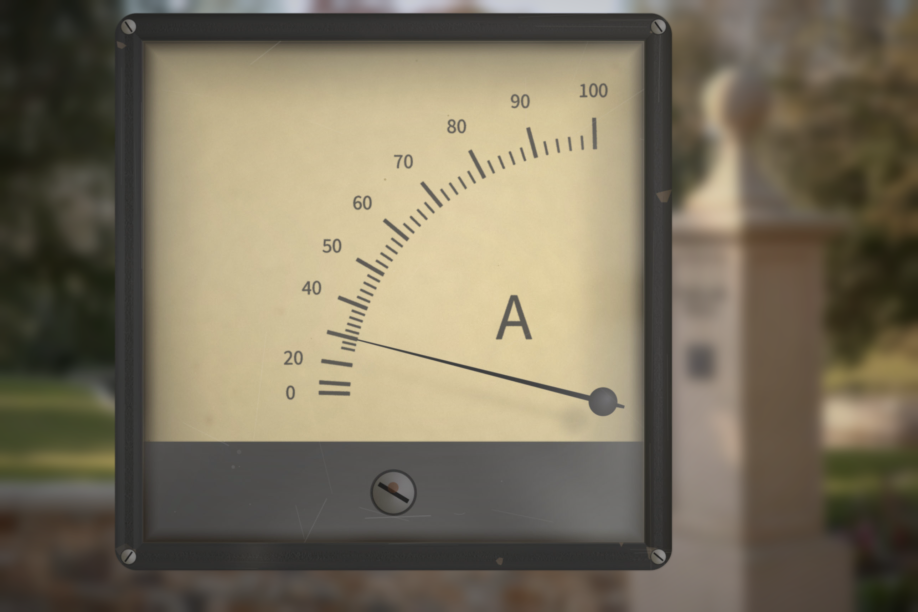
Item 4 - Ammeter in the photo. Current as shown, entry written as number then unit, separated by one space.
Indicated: 30 A
